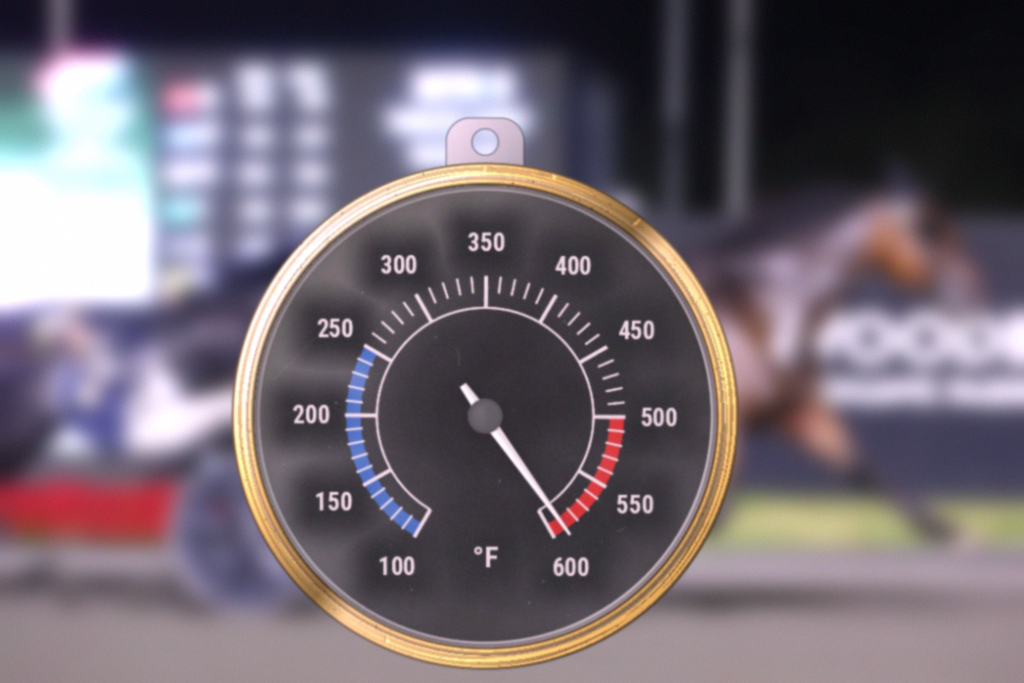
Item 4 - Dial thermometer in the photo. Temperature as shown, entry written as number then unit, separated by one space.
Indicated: 590 °F
